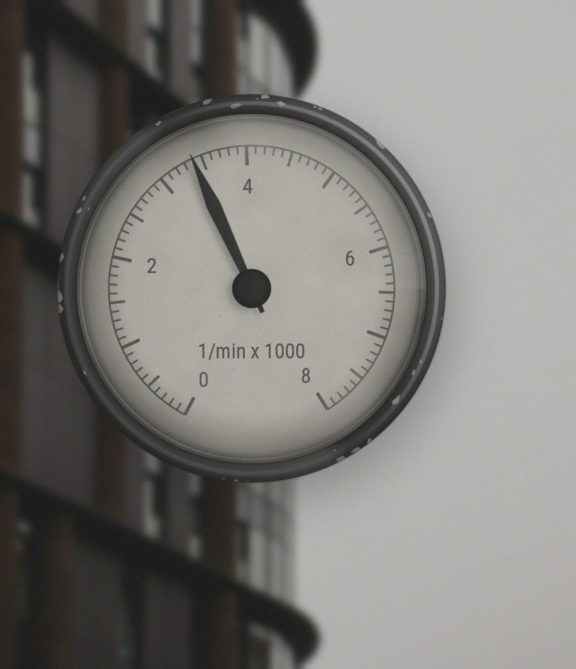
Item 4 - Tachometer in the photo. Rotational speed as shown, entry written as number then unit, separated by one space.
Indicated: 3400 rpm
